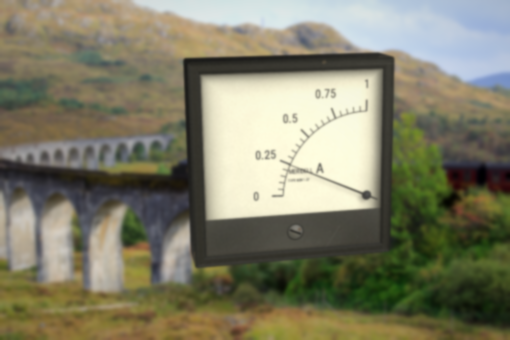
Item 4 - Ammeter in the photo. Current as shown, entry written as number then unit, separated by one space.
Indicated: 0.25 A
